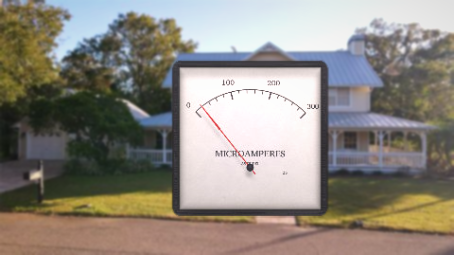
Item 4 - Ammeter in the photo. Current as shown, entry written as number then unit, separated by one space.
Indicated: 20 µA
